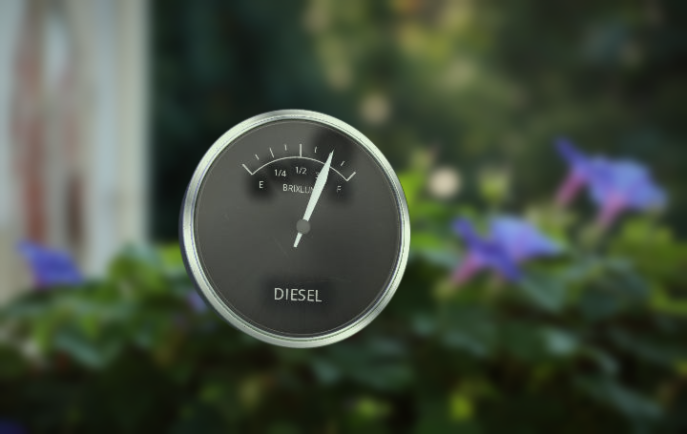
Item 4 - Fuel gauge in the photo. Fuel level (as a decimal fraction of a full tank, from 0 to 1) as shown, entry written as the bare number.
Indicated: 0.75
